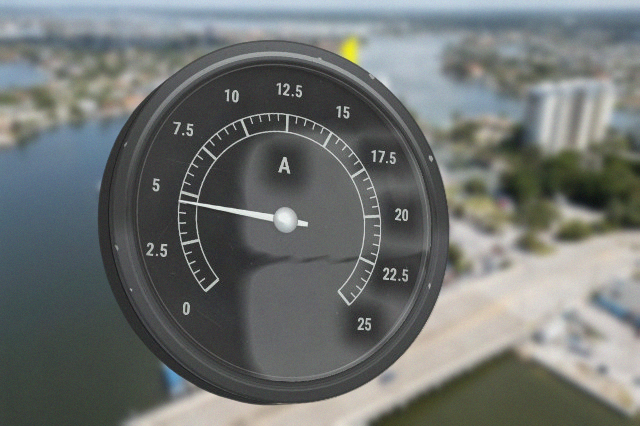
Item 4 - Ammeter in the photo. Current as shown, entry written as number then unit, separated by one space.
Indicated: 4.5 A
